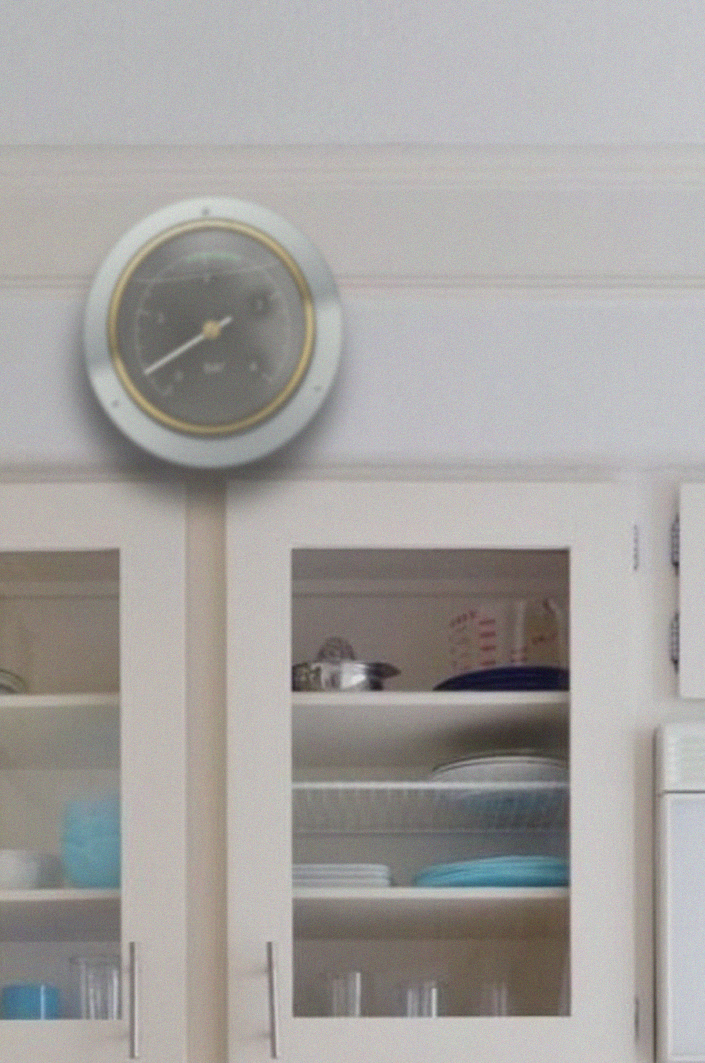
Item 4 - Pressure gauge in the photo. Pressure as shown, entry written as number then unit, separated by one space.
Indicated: 0.3 bar
